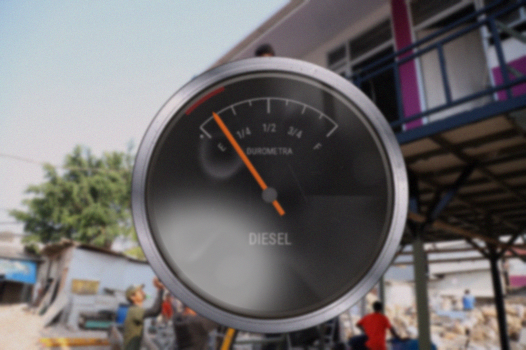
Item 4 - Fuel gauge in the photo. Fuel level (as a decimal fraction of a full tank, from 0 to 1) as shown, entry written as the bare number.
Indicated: 0.125
